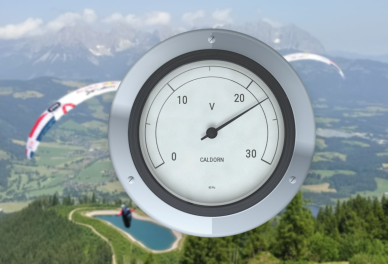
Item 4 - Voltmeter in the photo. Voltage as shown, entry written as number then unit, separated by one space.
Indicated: 22.5 V
